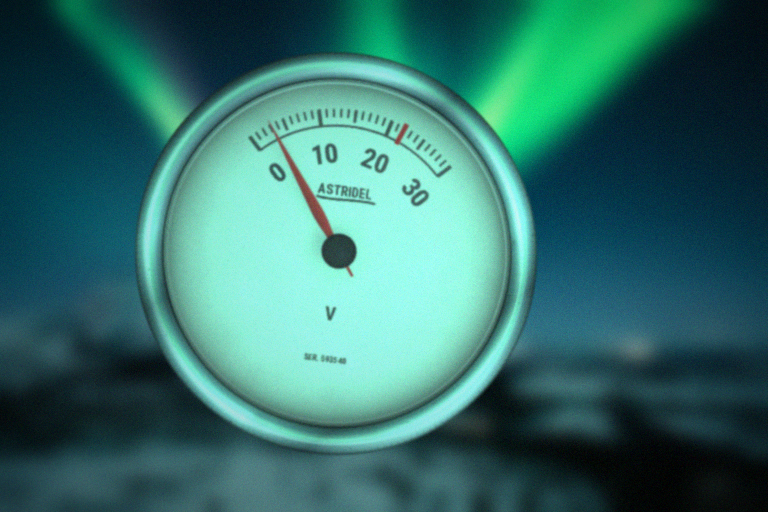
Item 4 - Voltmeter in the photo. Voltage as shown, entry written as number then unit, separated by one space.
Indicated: 3 V
